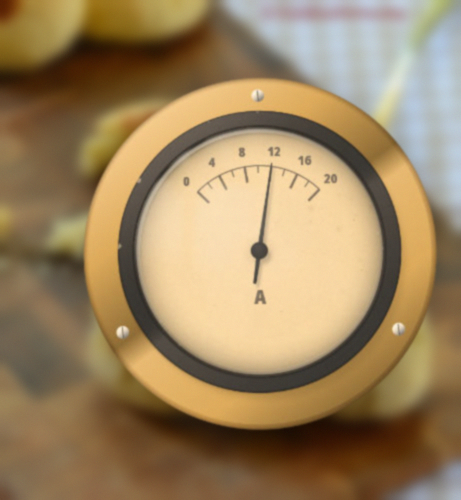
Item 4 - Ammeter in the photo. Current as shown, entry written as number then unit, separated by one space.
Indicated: 12 A
